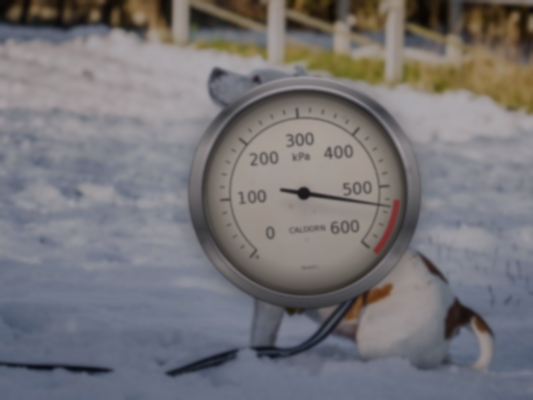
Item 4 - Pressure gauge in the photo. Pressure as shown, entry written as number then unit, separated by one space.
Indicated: 530 kPa
